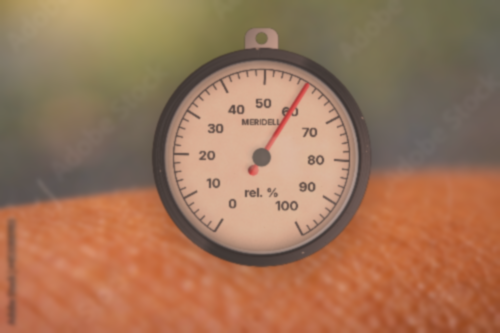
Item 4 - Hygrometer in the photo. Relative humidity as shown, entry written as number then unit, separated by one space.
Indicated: 60 %
